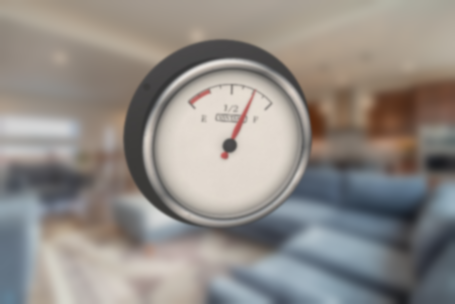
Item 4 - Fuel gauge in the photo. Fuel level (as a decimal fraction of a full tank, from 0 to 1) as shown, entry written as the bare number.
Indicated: 0.75
